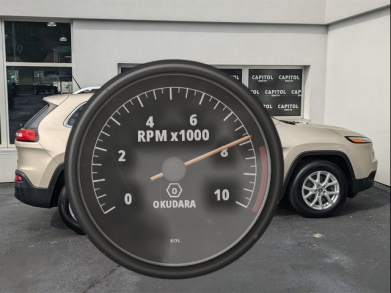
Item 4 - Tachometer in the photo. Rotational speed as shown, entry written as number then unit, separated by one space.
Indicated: 7875 rpm
